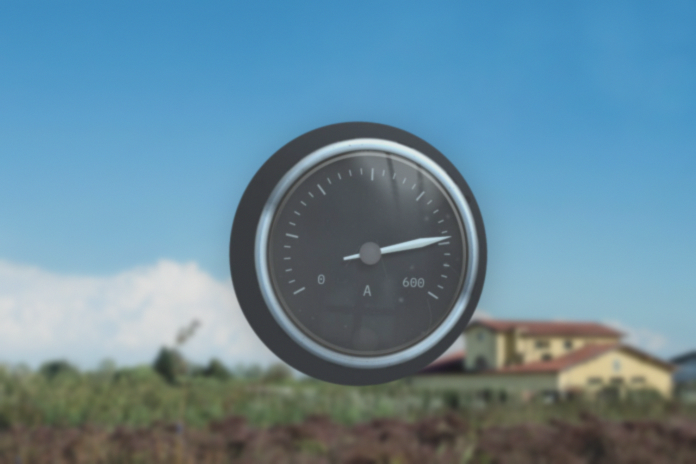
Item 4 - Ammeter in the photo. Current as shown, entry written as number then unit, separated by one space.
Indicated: 490 A
